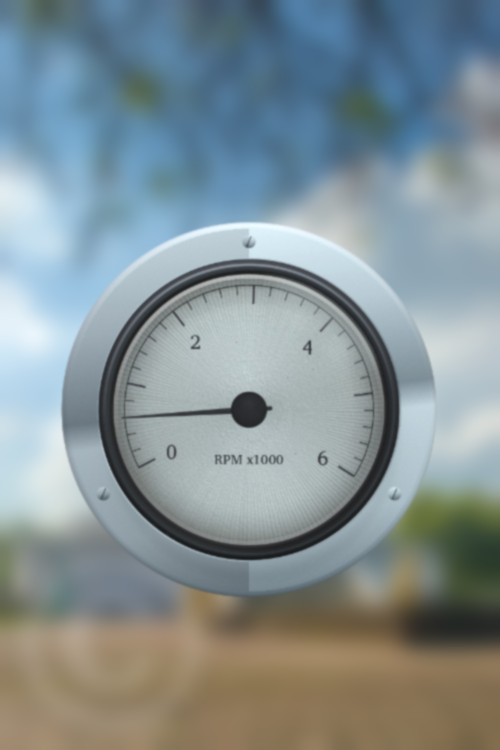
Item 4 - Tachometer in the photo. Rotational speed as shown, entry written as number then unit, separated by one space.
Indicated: 600 rpm
